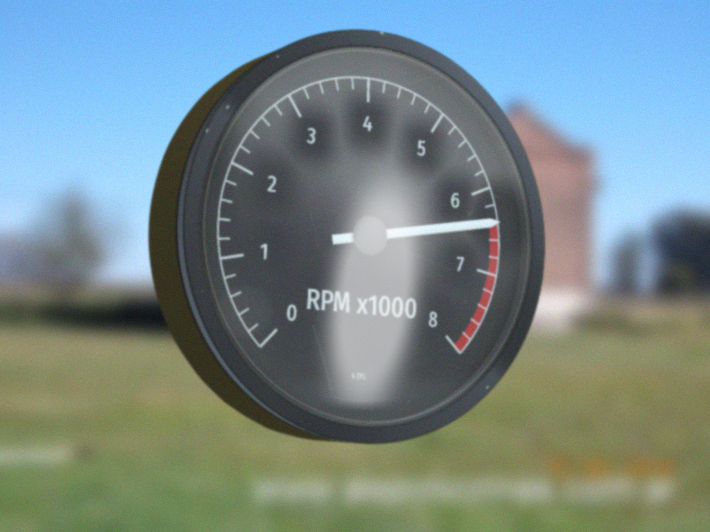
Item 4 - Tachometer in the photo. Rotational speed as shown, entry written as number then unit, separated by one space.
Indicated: 6400 rpm
